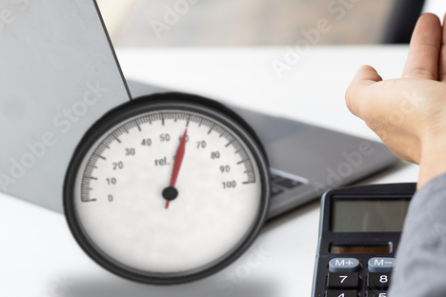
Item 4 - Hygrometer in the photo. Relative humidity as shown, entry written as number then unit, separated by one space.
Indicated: 60 %
